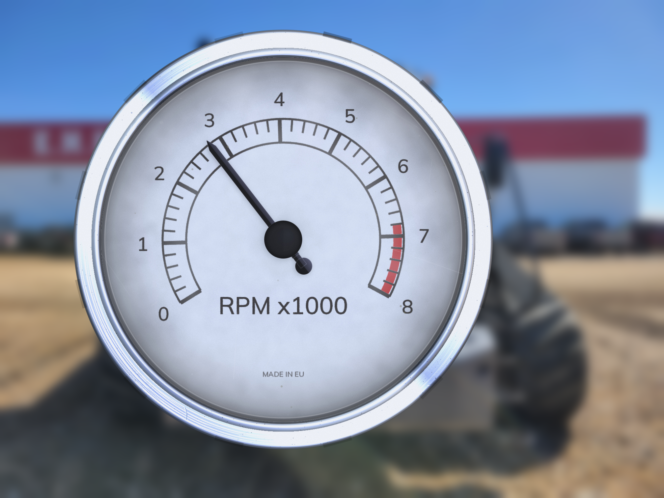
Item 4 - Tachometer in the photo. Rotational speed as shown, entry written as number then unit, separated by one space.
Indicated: 2800 rpm
